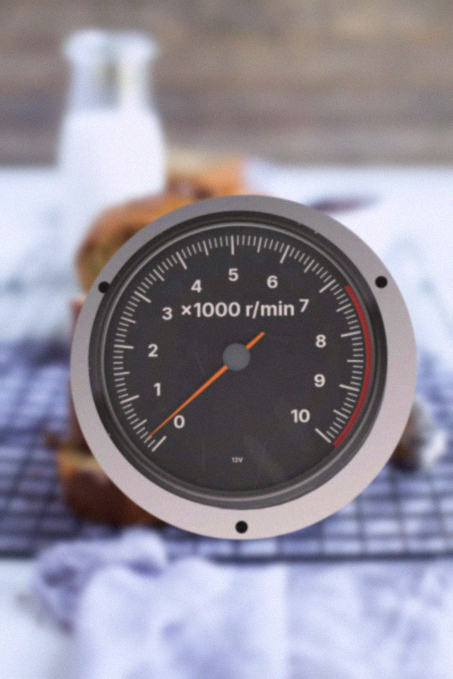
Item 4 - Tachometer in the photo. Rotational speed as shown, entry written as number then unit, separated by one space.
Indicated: 200 rpm
